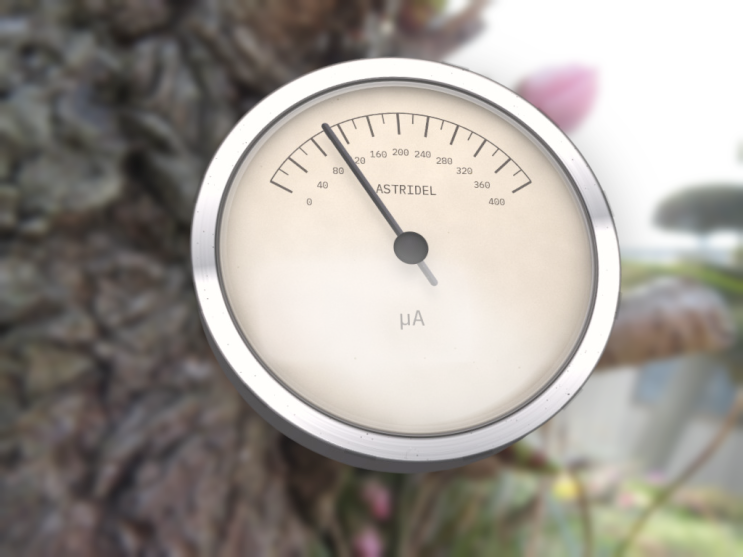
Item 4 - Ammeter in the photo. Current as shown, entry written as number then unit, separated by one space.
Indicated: 100 µA
